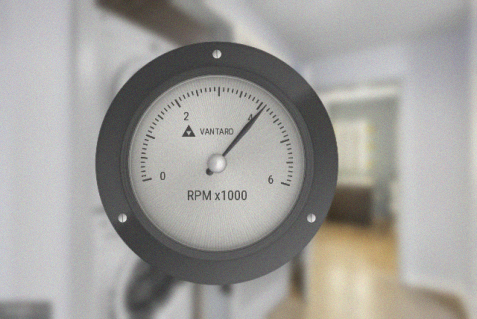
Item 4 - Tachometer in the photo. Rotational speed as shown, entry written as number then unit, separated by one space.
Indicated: 4100 rpm
